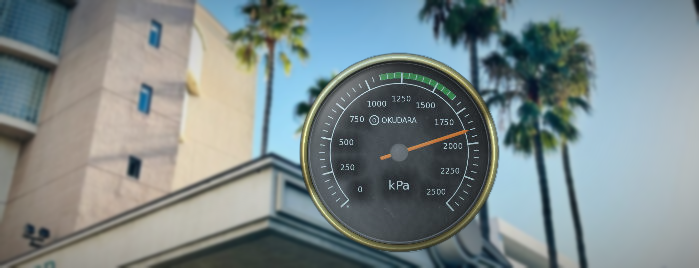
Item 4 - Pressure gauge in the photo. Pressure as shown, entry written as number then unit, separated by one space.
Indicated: 1900 kPa
